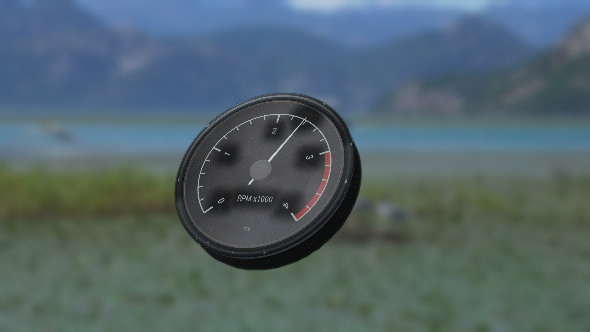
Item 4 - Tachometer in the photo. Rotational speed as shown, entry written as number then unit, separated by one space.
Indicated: 2400 rpm
